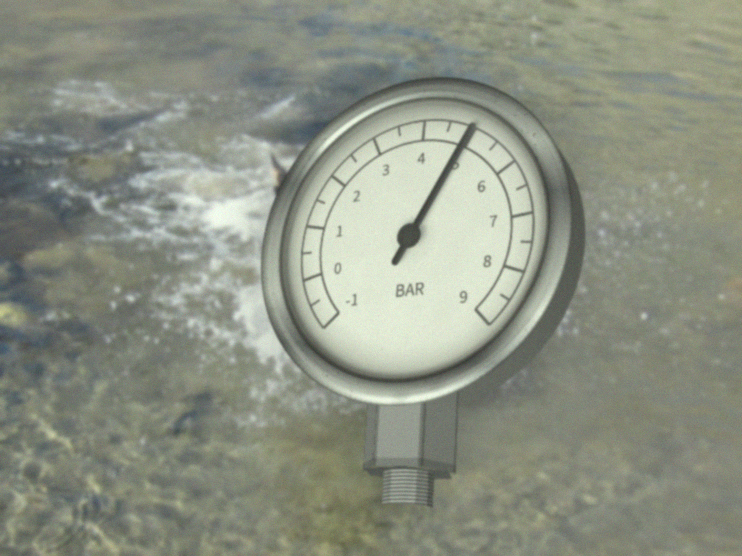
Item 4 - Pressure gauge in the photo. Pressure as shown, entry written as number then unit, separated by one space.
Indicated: 5 bar
